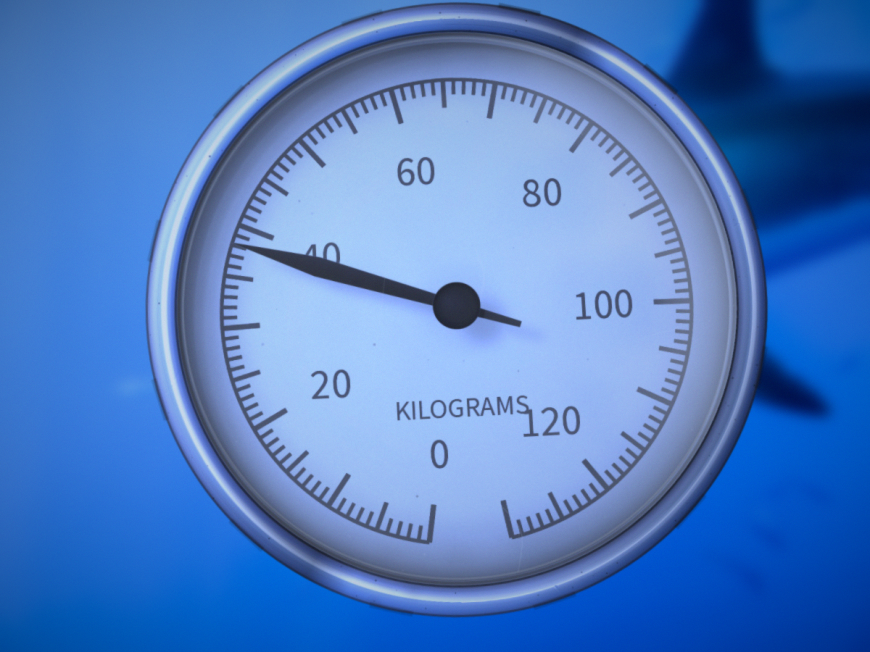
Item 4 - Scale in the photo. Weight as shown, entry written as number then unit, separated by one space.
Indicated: 38 kg
